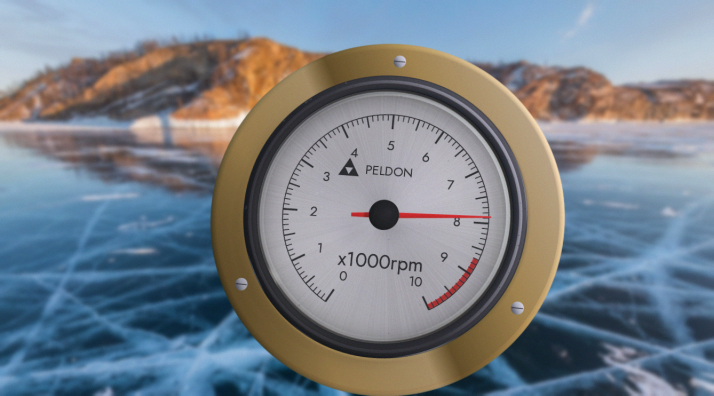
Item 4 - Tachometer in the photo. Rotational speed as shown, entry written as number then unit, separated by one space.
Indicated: 7900 rpm
